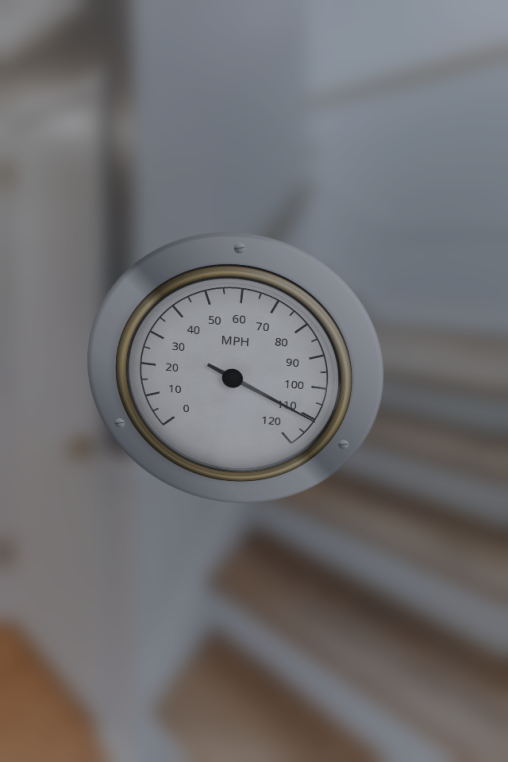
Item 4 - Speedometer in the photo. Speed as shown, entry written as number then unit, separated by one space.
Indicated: 110 mph
